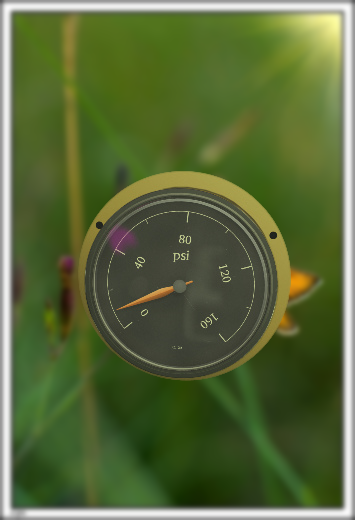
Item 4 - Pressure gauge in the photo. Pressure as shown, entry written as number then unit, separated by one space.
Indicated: 10 psi
